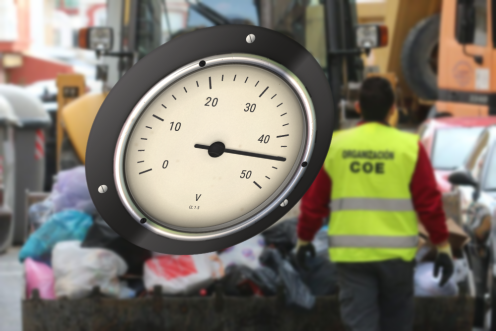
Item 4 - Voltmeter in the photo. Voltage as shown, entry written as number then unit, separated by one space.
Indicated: 44 V
